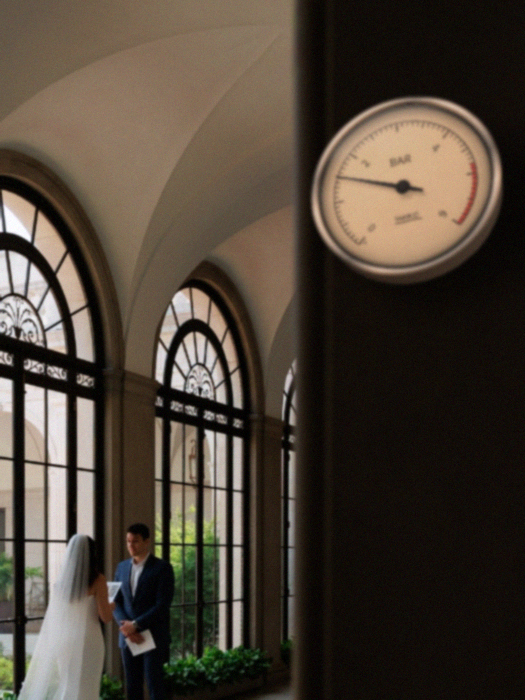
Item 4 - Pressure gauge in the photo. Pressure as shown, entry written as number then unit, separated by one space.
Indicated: 1.5 bar
